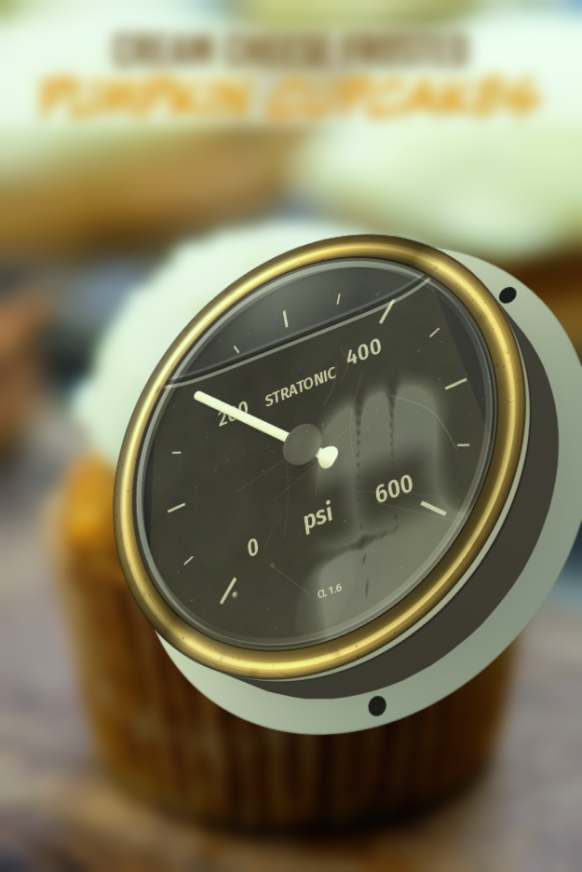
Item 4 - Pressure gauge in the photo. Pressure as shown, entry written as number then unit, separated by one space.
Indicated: 200 psi
